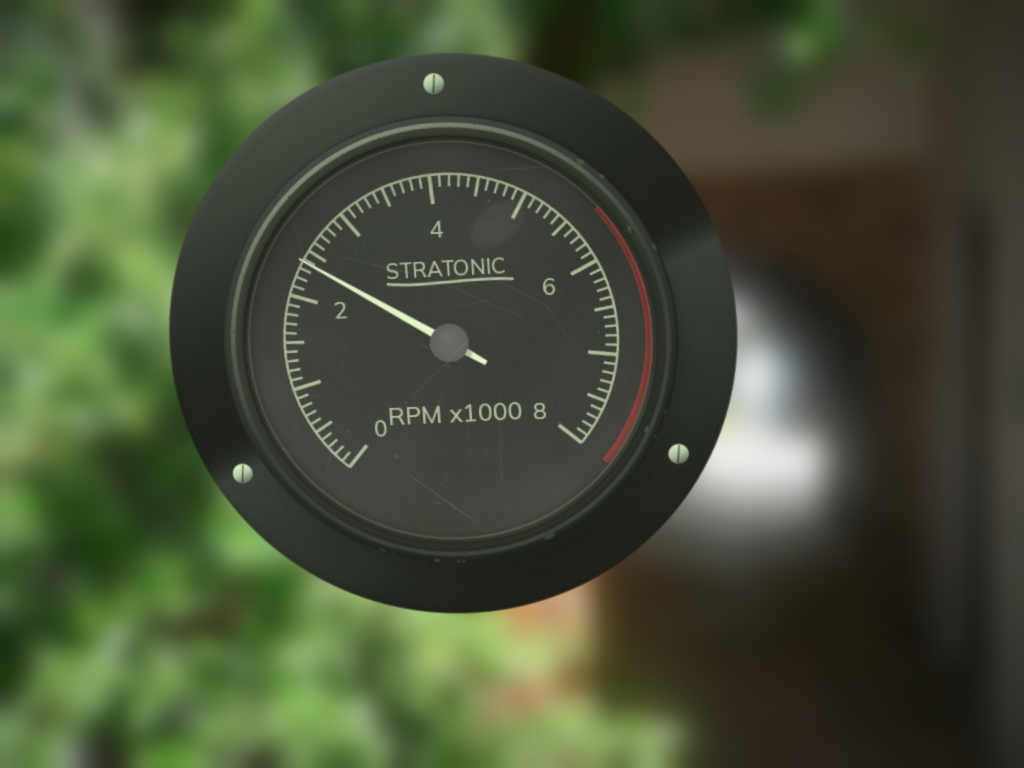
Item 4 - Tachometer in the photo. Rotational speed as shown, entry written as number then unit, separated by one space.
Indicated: 2400 rpm
